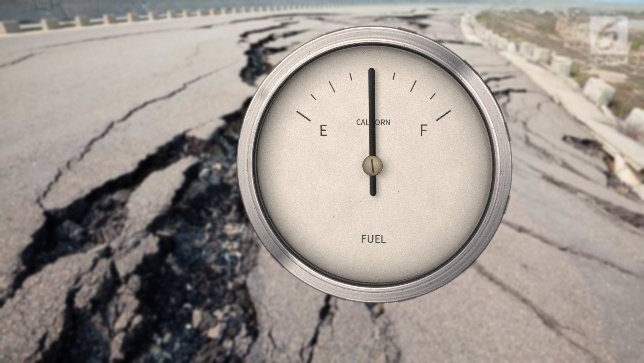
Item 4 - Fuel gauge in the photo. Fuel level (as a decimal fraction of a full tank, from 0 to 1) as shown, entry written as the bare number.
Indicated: 0.5
